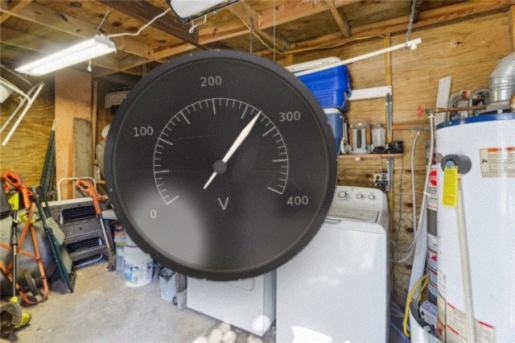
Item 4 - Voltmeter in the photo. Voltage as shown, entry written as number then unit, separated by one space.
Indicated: 270 V
